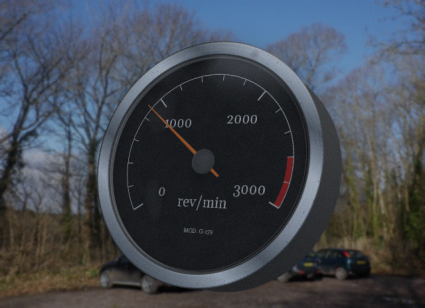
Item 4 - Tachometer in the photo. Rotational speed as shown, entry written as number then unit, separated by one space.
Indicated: 900 rpm
